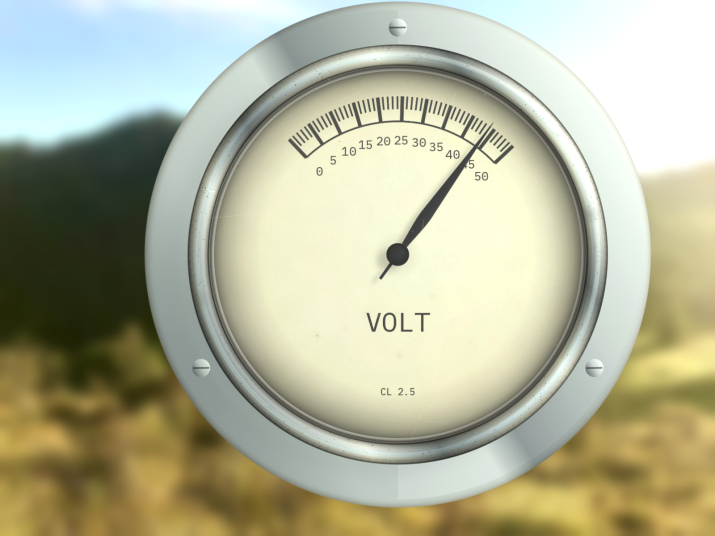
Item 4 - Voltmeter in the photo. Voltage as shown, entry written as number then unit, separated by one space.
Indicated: 44 V
